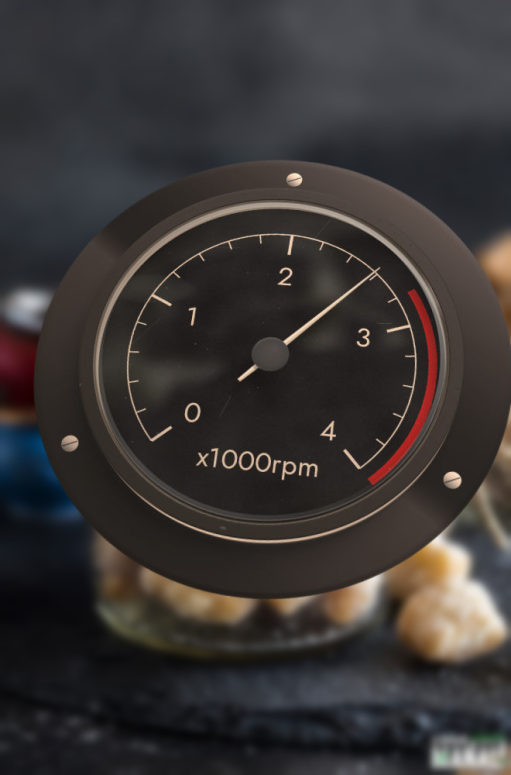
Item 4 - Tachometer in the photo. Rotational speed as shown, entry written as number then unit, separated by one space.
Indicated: 2600 rpm
